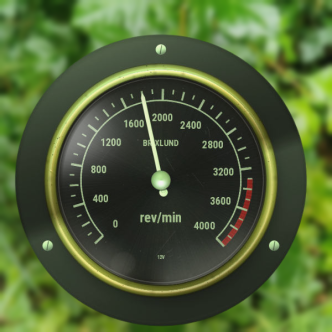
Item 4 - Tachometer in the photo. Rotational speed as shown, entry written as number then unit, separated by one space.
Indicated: 1800 rpm
